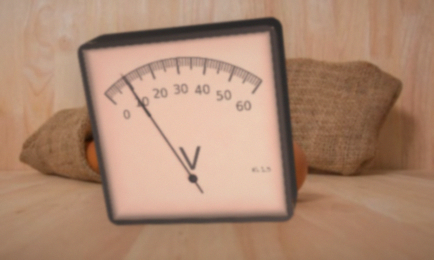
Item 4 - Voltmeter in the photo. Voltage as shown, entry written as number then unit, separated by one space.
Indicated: 10 V
